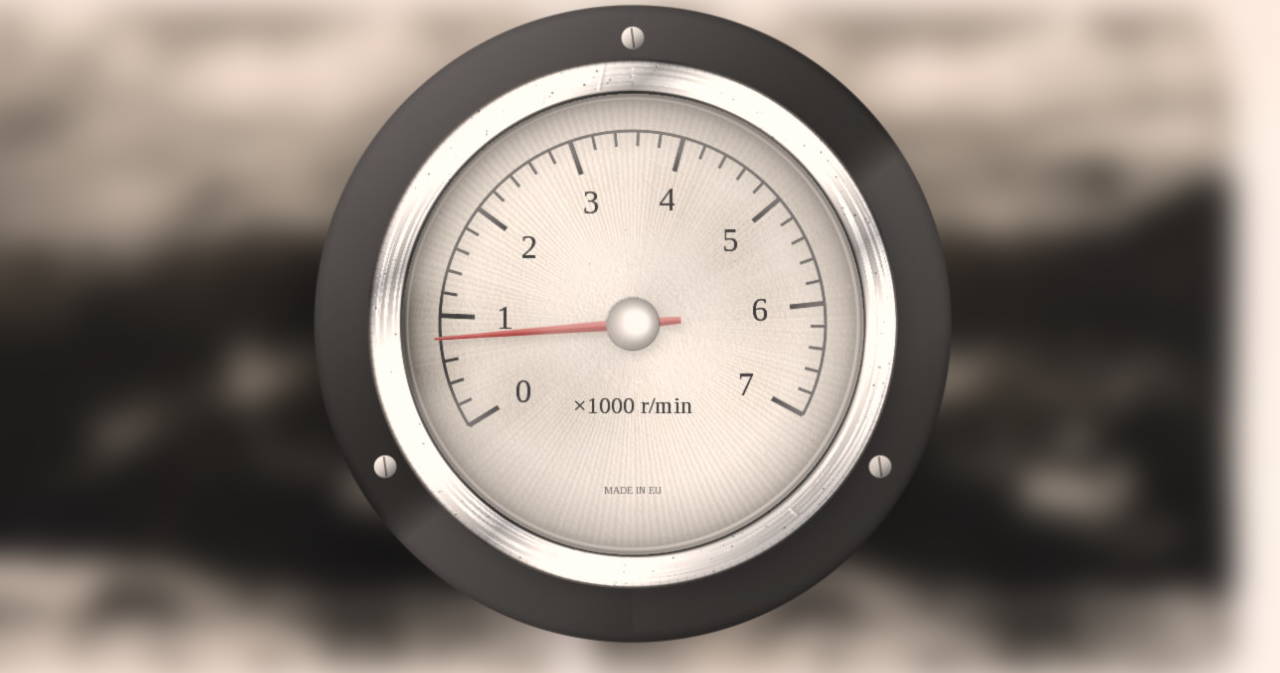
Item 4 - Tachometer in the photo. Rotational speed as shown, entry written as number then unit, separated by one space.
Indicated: 800 rpm
